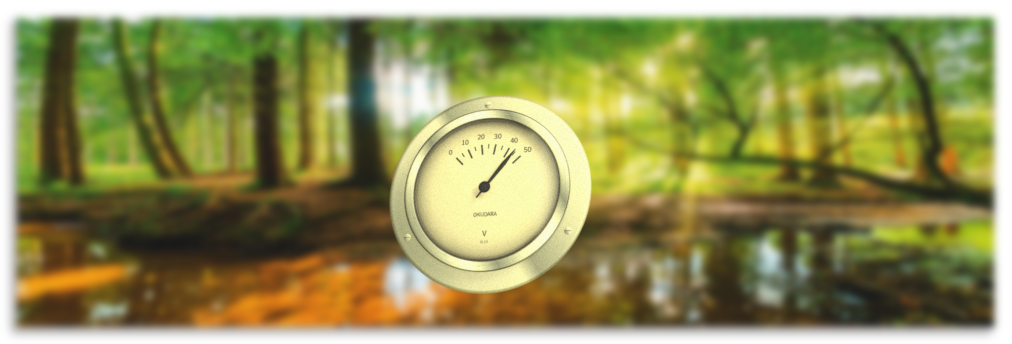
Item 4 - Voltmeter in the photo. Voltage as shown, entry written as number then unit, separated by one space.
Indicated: 45 V
